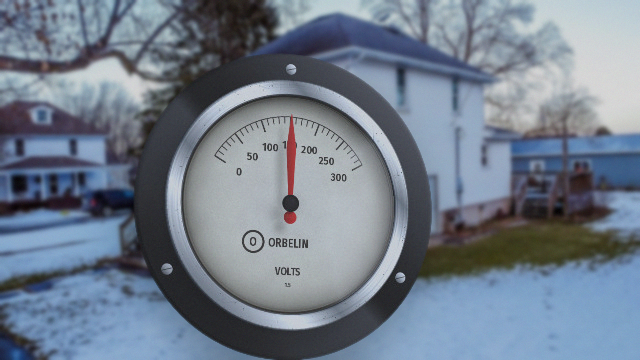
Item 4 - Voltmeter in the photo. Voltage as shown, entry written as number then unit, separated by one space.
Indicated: 150 V
